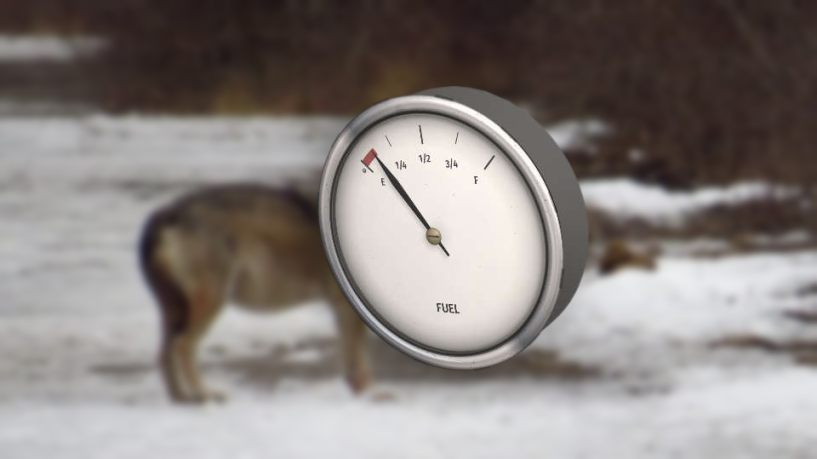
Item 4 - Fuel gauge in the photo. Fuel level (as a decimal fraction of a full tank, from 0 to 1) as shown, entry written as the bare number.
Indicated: 0.125
